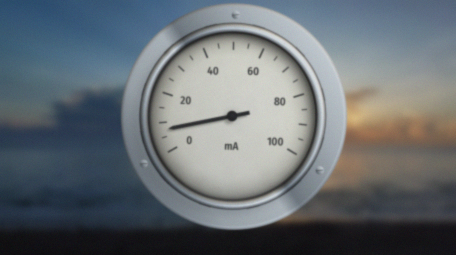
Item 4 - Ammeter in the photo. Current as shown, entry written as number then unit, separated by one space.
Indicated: 7.5 mA
